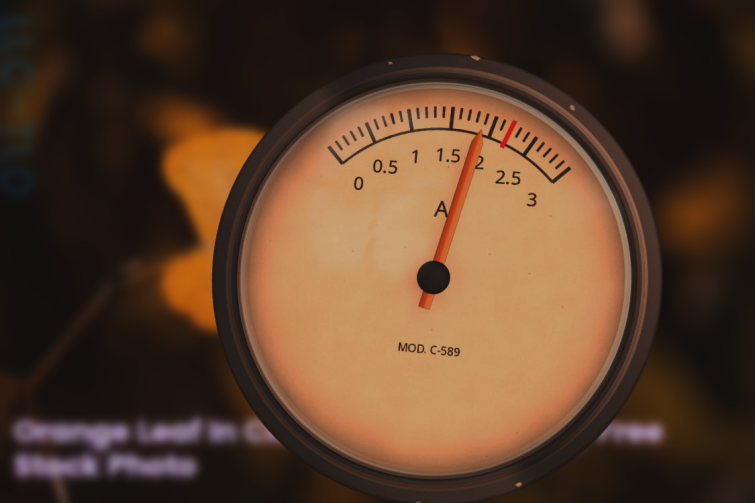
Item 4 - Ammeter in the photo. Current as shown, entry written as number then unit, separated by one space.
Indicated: 1.9 A
